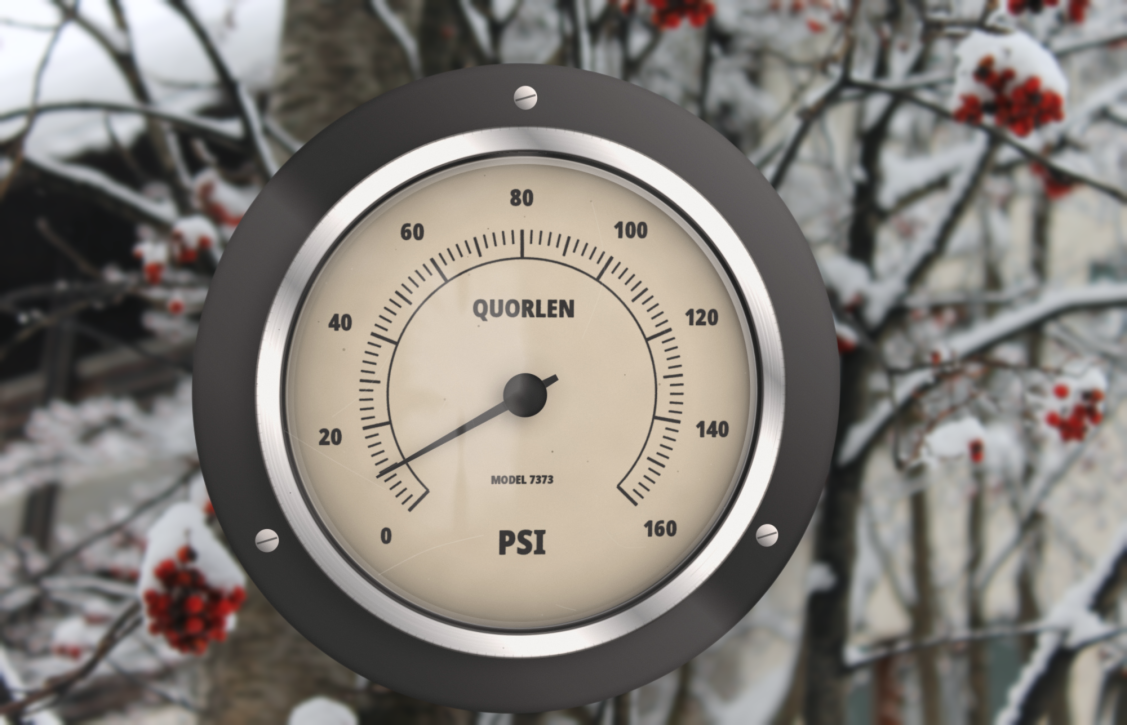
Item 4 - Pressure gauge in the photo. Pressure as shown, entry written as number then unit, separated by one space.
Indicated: 10 psi
